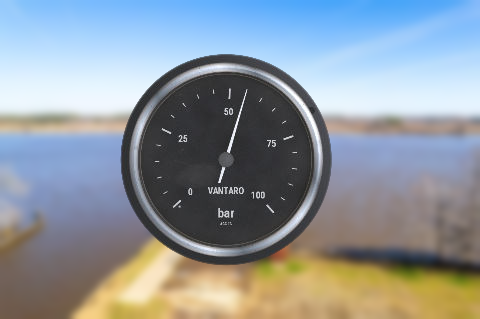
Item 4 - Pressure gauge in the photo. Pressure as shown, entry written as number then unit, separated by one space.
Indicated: 55 bar
